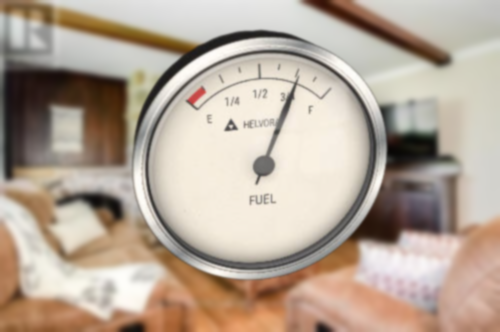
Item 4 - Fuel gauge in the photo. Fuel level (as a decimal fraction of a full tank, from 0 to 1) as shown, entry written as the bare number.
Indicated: 0.75
